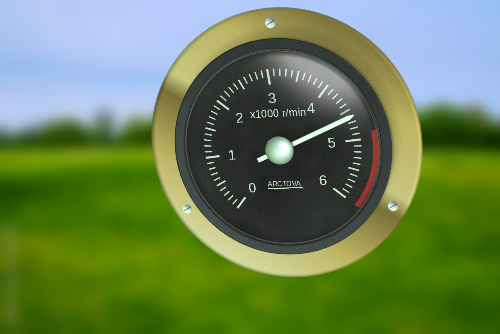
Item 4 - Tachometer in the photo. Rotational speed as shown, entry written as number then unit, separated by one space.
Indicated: 4600 rpm
